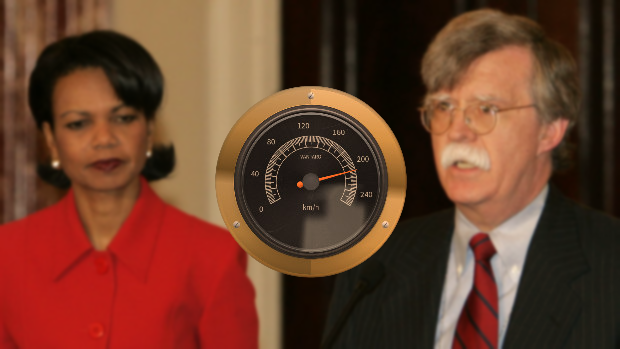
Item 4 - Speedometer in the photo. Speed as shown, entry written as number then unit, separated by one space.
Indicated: 210 km/h
